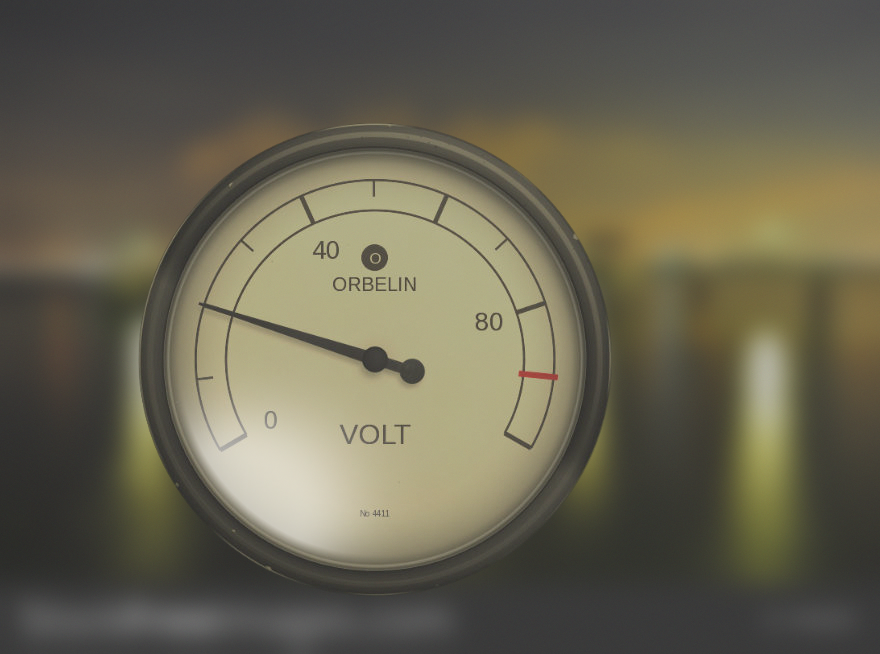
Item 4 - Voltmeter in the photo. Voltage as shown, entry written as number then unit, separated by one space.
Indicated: 20 V
